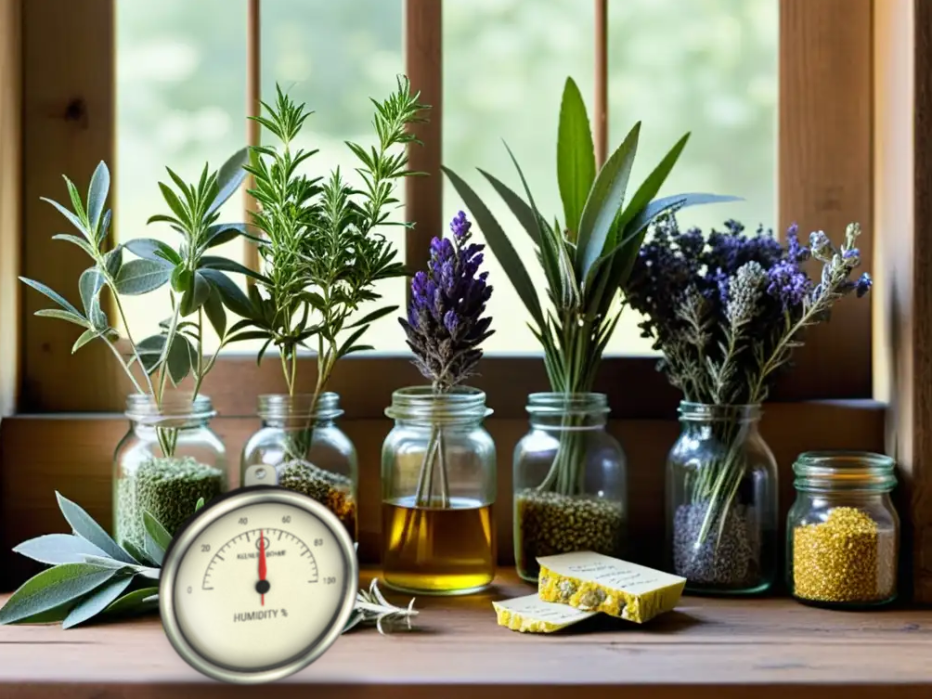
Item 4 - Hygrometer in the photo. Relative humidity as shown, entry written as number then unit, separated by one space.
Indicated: 48 %
